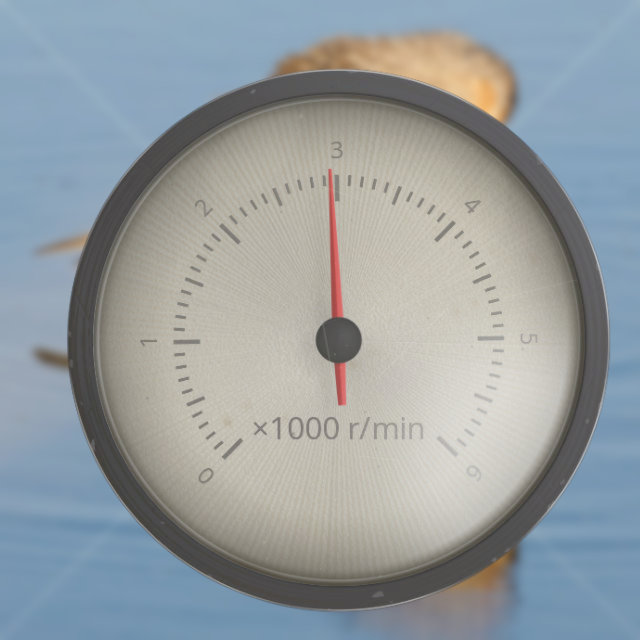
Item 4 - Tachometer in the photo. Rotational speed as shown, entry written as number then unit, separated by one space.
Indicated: 2950 rpm
